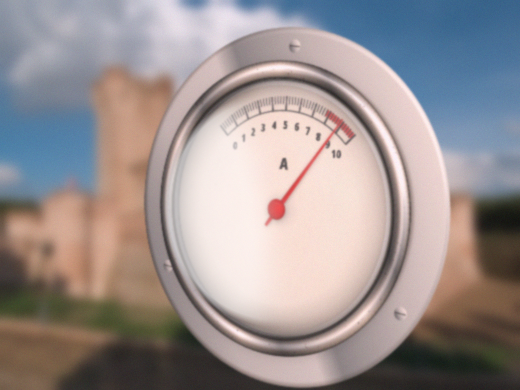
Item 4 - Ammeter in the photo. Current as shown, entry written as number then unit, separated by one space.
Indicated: 9 A
